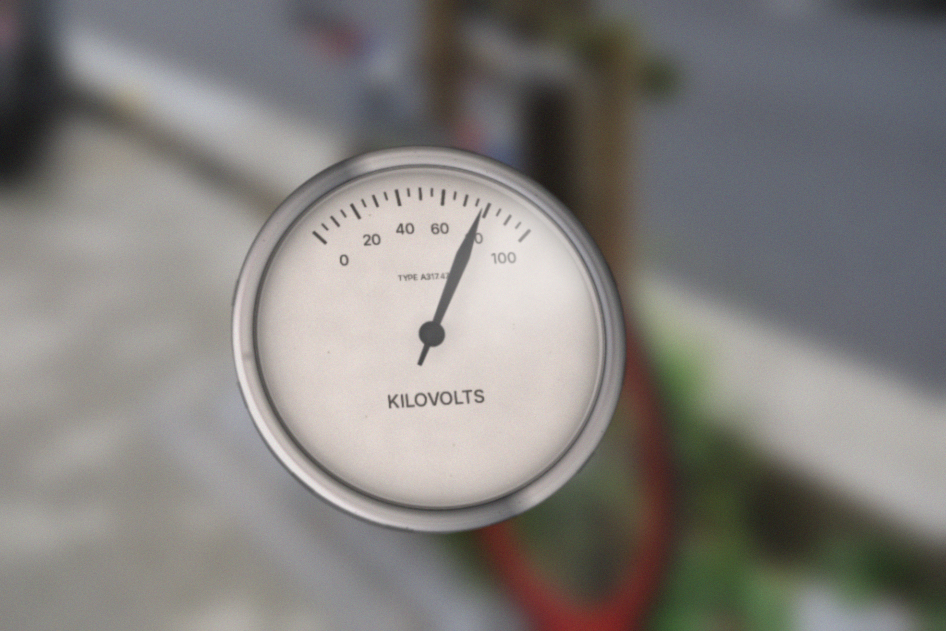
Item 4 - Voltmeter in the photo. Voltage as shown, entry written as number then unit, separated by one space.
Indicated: 77.5 kV
